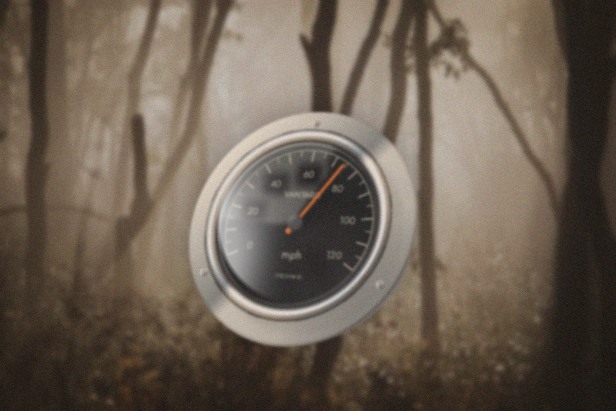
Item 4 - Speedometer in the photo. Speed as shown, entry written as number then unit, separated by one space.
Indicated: 75 mph
